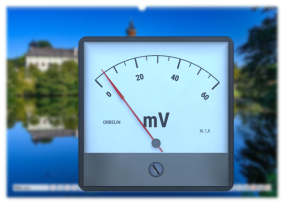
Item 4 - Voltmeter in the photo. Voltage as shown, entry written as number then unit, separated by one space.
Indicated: 5 mV
